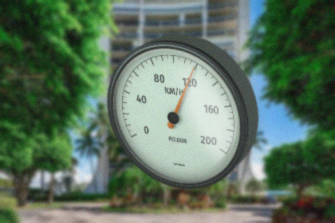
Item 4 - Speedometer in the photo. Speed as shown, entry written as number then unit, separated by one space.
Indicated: 120 km/h
